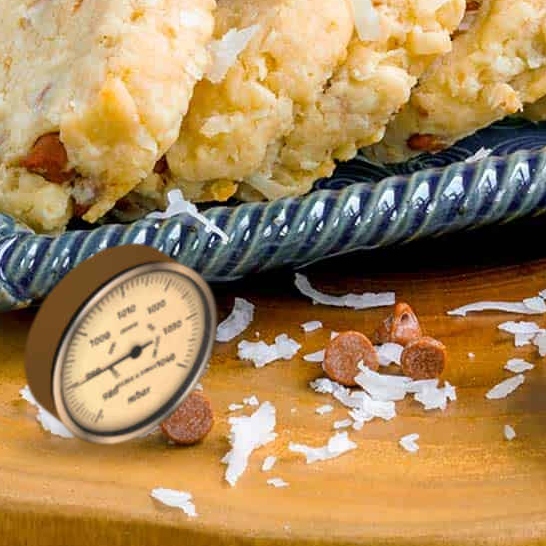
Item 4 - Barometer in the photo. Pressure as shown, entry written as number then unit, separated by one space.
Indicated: 990 mbar
